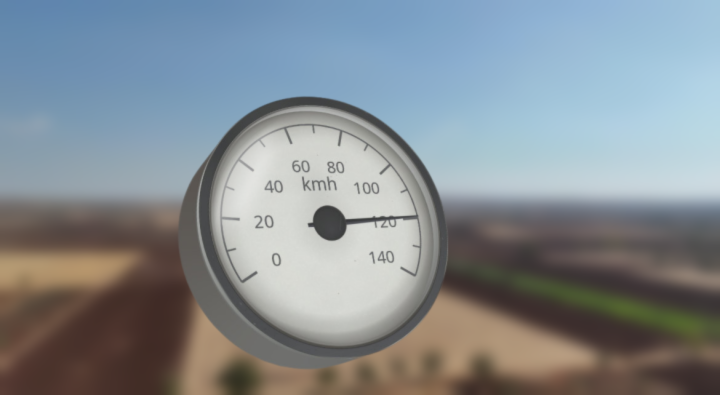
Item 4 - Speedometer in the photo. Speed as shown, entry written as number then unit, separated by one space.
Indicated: 120 km/h
